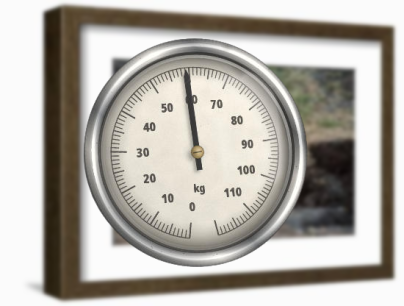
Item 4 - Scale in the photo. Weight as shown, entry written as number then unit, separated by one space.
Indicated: 59 kg
